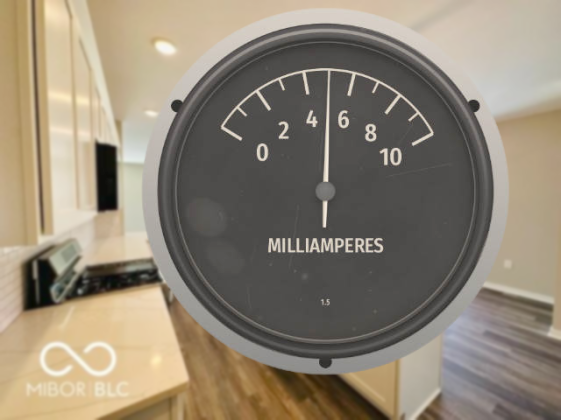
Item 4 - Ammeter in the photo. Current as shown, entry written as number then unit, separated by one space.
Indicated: 5 mA
